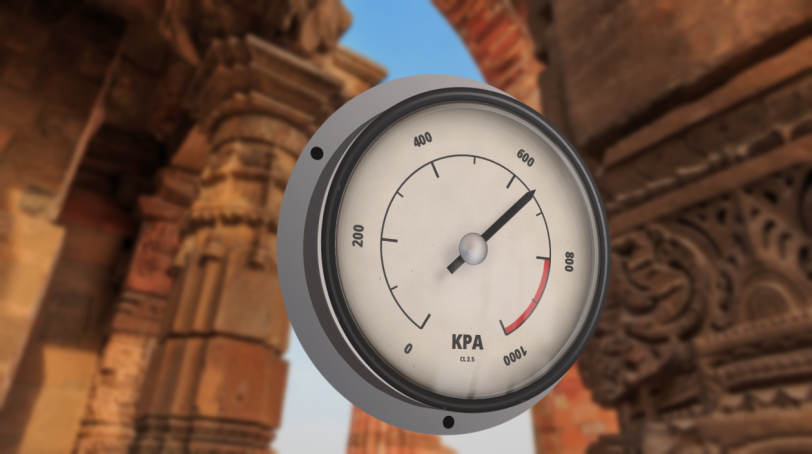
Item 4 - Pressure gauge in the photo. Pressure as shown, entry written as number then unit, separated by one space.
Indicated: 650 kPa
